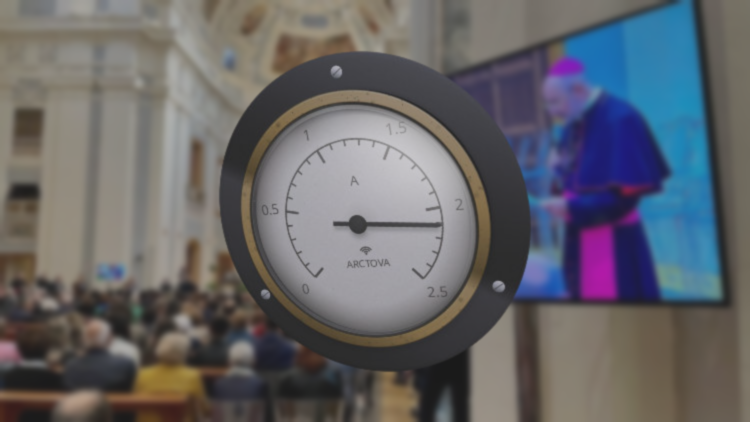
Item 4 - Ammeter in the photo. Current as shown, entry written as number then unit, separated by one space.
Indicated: 2.1 A
